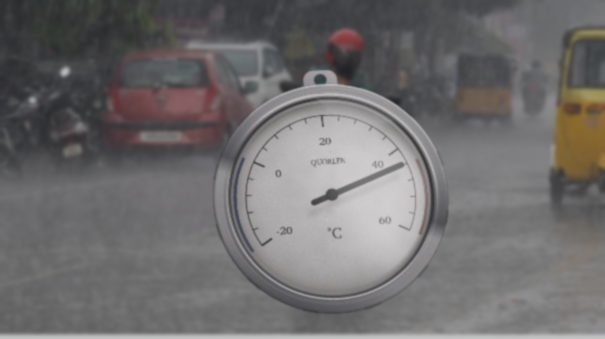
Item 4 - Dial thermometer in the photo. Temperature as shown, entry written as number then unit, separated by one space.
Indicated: 44 °C
